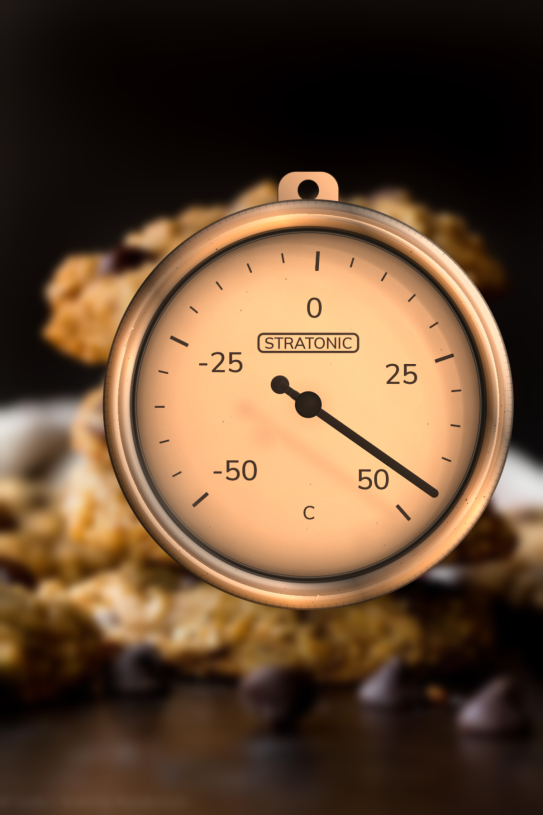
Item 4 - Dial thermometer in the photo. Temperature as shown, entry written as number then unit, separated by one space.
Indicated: 45 °C
